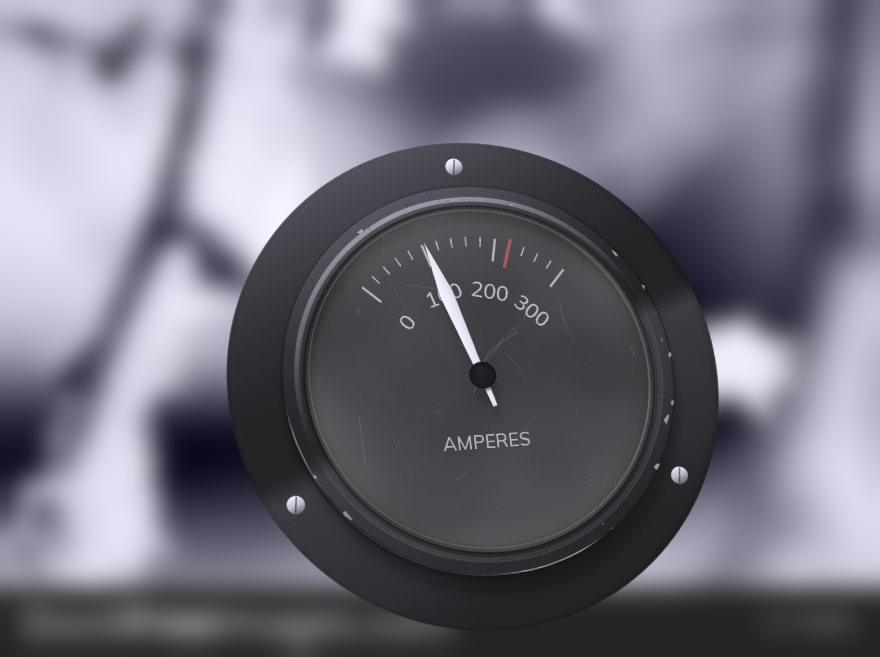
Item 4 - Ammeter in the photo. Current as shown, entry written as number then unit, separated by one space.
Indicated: 100 A
